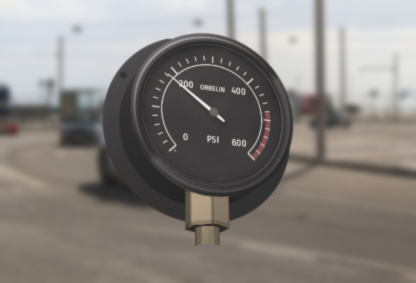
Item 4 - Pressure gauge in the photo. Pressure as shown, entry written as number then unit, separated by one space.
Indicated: 180 psi
